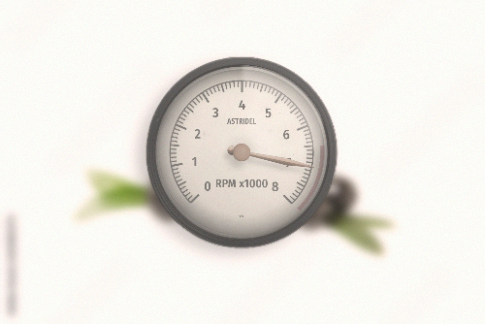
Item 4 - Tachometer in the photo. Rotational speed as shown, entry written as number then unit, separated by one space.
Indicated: 7000 rpm
